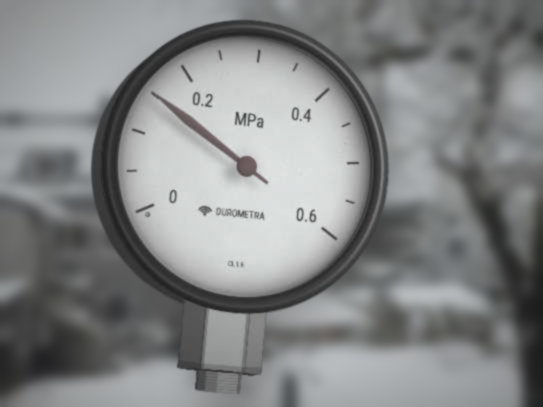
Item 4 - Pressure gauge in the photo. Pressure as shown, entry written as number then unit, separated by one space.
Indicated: 0.15 MPa
